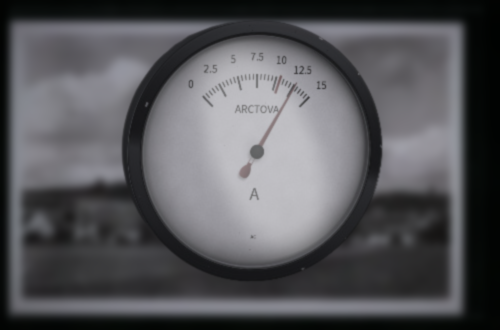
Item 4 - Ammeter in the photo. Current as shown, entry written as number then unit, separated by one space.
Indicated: 12.5 A
